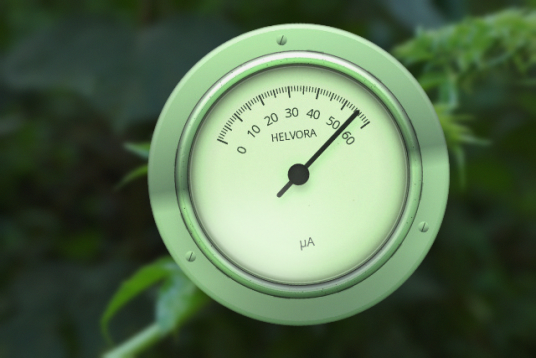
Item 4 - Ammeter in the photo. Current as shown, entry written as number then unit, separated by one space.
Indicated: 55 µA
